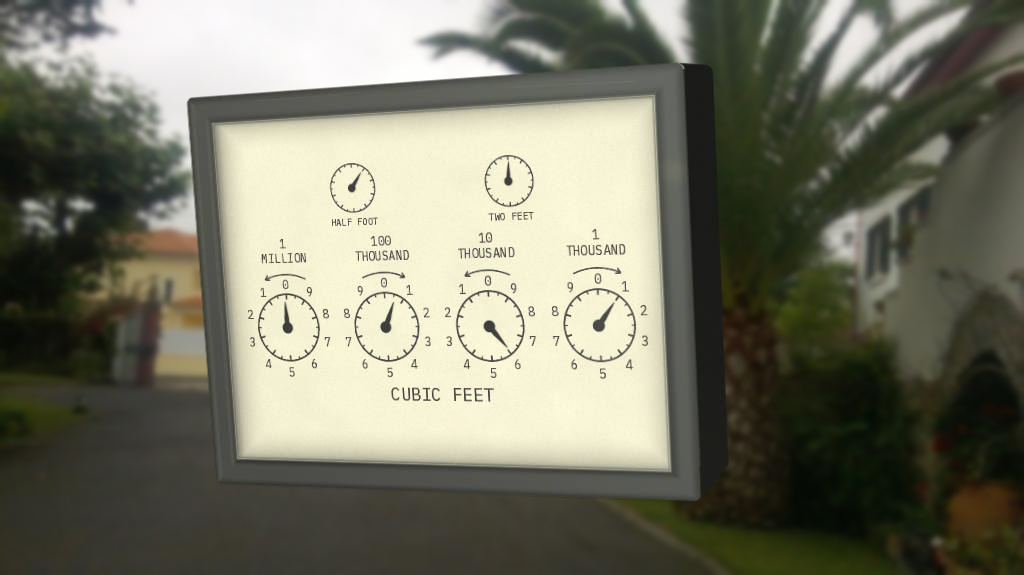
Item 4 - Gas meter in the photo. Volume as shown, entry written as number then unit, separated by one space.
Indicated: 6100 ft³
